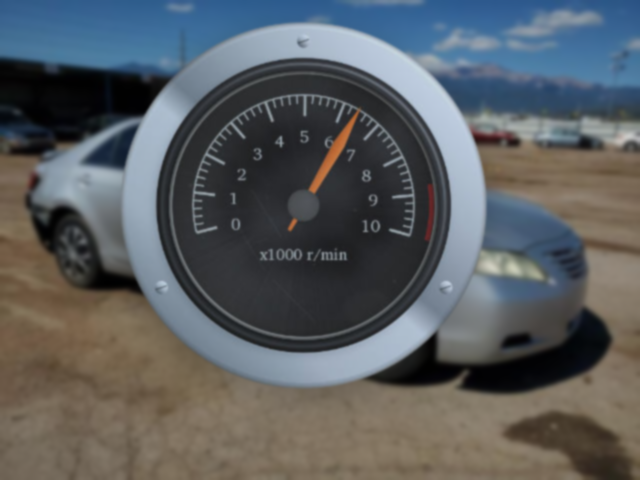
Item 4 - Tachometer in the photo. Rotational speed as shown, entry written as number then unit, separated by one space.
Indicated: 6400 rpm
